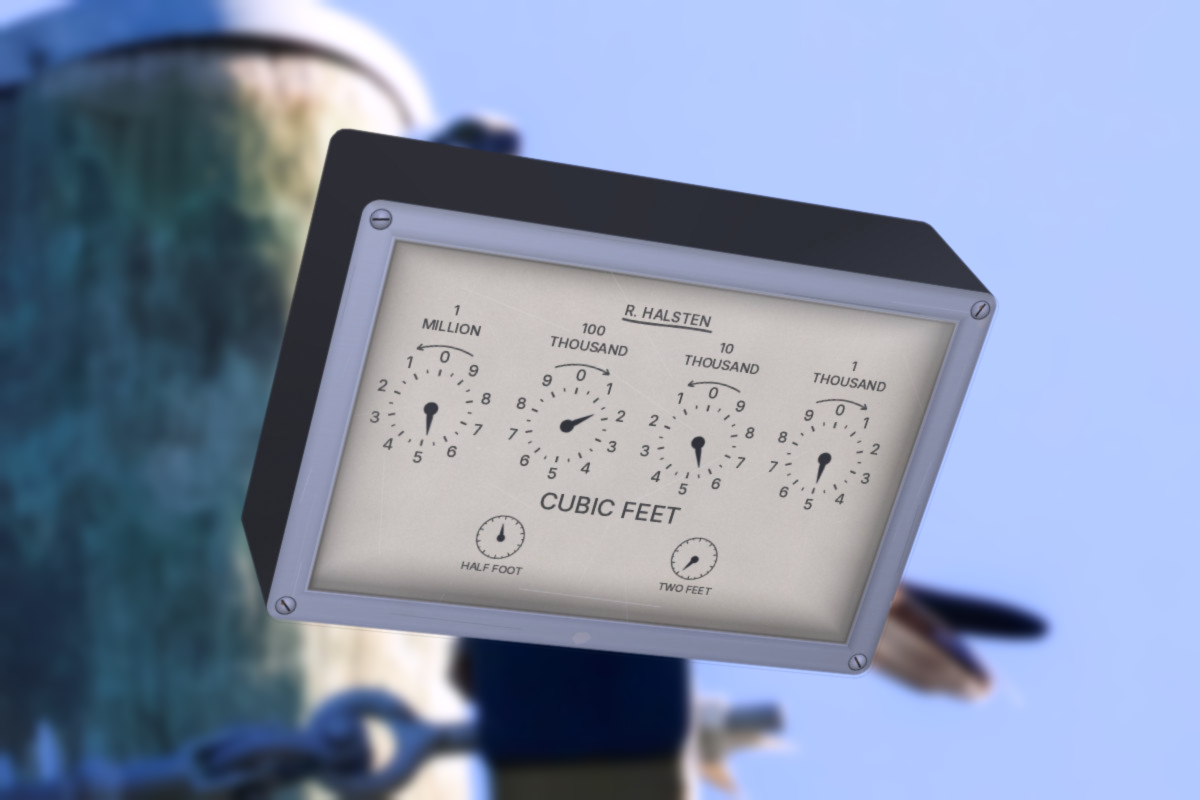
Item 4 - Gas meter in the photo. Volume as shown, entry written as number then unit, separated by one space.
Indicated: 515500 ft³
